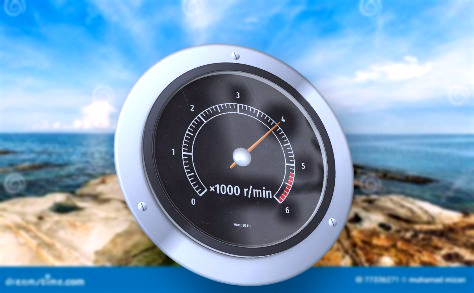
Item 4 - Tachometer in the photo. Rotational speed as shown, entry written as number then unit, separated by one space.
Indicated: 4000 rpm
